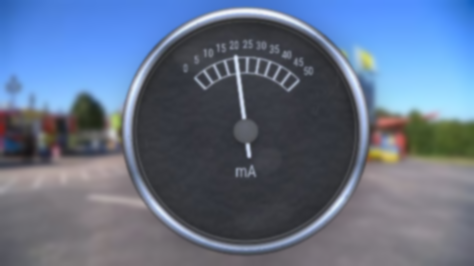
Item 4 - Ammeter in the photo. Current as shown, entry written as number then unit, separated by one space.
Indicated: 20 mA
